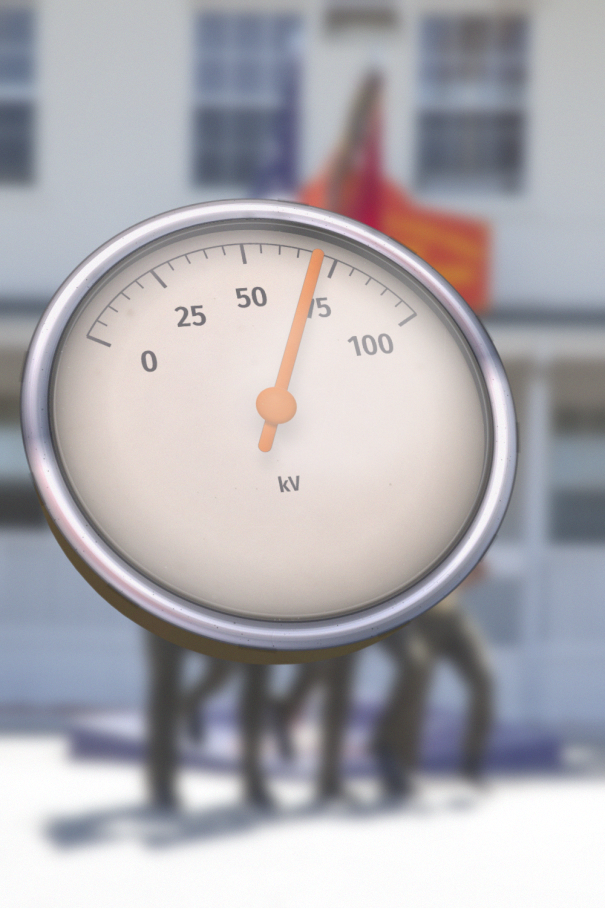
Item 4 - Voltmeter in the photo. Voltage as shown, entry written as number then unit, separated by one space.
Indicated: 70 kV
